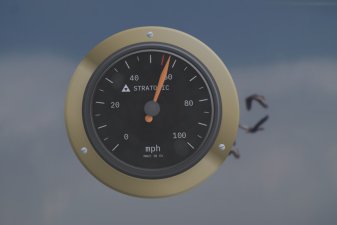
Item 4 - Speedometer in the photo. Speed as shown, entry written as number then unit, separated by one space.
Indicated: 57.5 mph
